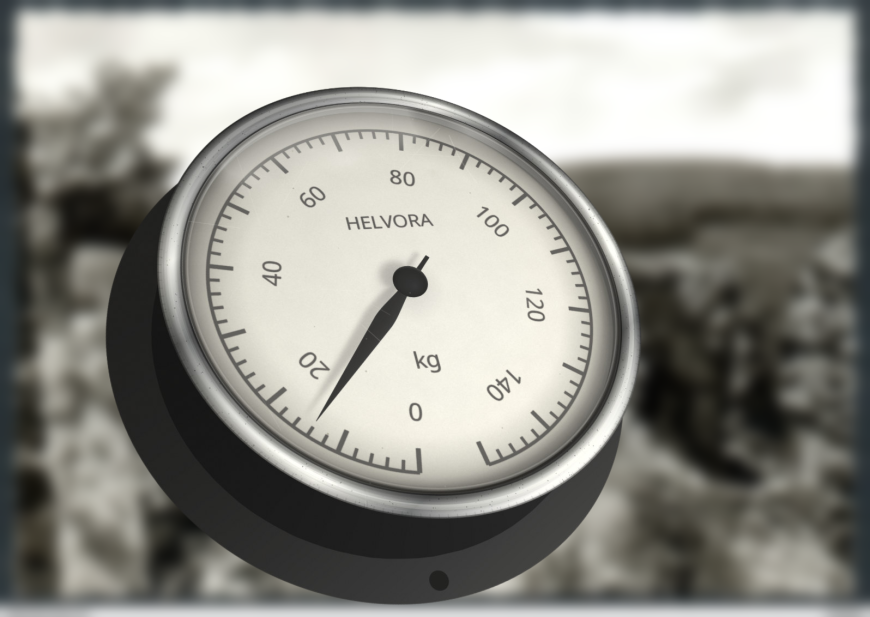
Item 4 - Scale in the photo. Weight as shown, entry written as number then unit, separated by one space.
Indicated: 14 kg
